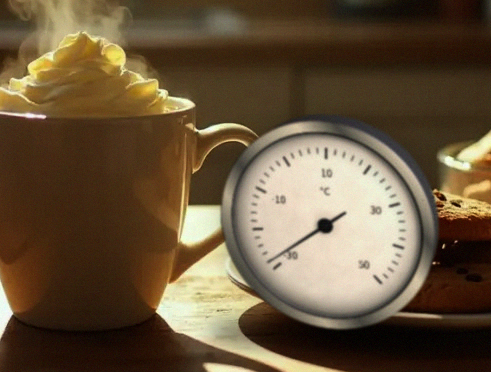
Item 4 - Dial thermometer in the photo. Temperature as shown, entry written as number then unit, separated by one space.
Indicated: -28 °C
